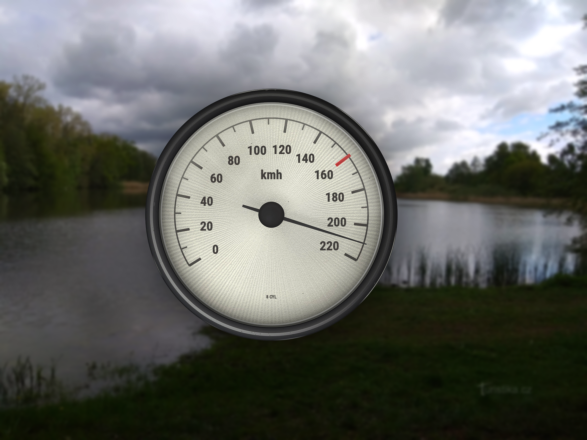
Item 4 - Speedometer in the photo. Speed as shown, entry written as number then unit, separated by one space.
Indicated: 210 km/h
